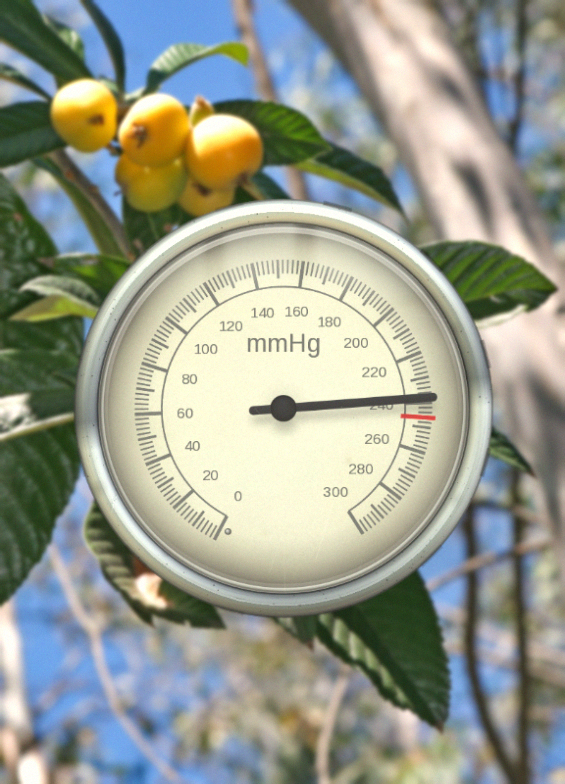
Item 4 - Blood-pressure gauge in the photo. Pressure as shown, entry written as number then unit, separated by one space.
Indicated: 238 mmHg
